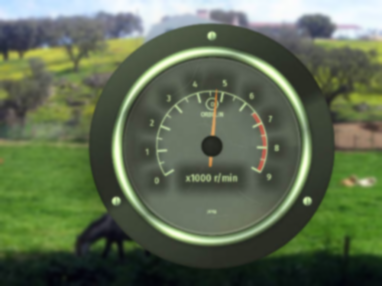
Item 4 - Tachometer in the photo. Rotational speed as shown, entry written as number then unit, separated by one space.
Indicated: 4750 rpm
